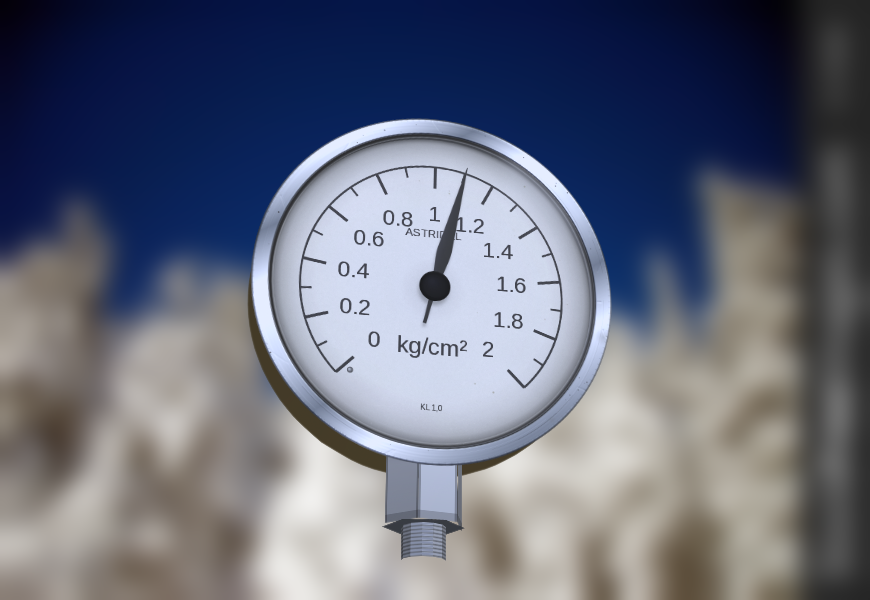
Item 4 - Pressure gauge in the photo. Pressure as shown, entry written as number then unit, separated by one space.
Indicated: 1.1 kg/cm²
